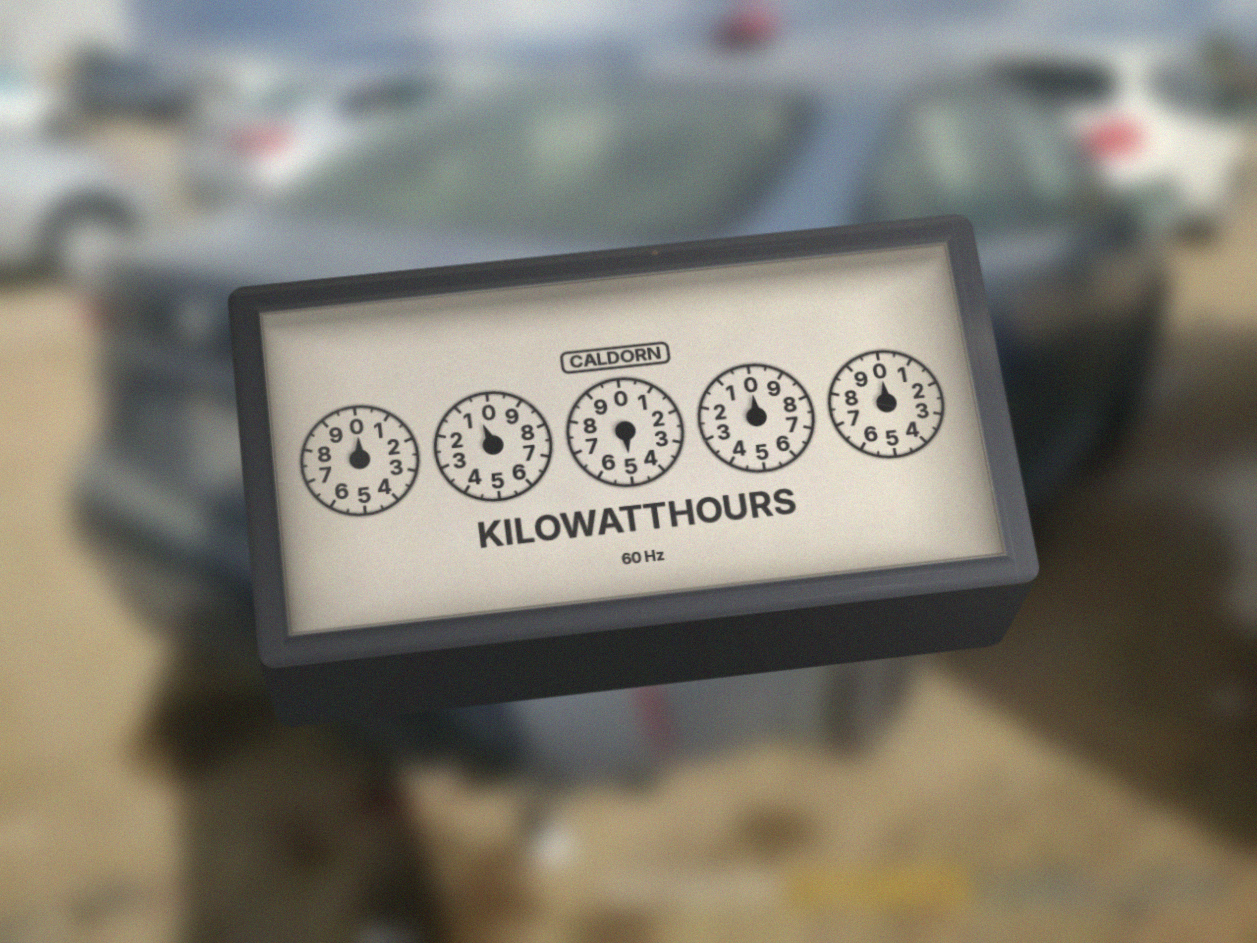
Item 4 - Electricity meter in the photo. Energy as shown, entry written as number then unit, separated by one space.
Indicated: 500 kWh
